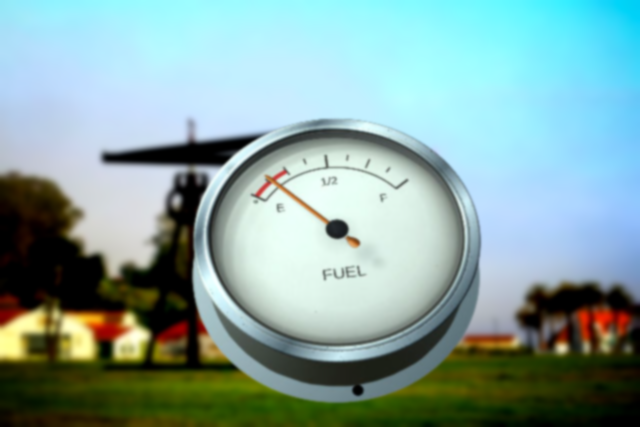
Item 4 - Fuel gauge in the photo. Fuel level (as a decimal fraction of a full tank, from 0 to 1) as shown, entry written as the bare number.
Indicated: 0.125
